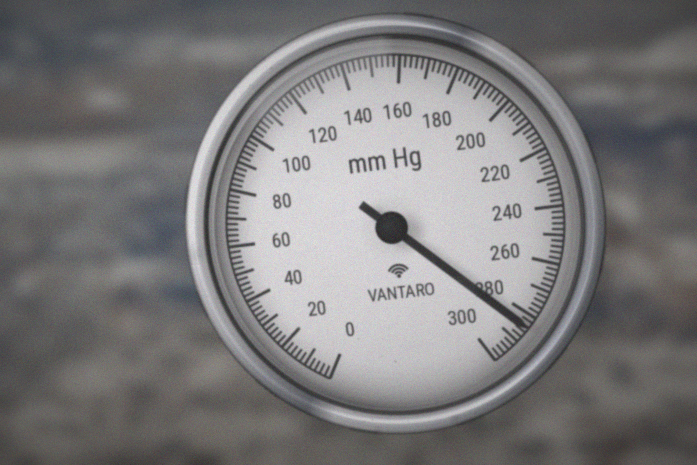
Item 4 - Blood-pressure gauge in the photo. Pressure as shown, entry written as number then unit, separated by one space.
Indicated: 284 mmHg
